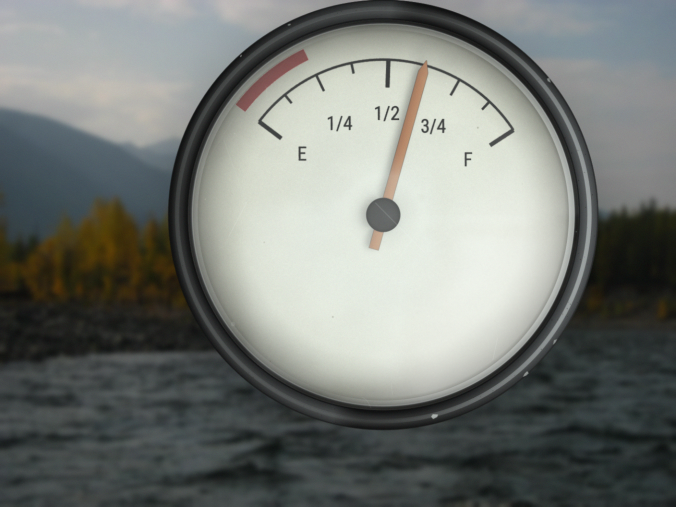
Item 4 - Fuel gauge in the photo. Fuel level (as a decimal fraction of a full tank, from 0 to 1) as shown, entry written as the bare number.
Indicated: 0.625
